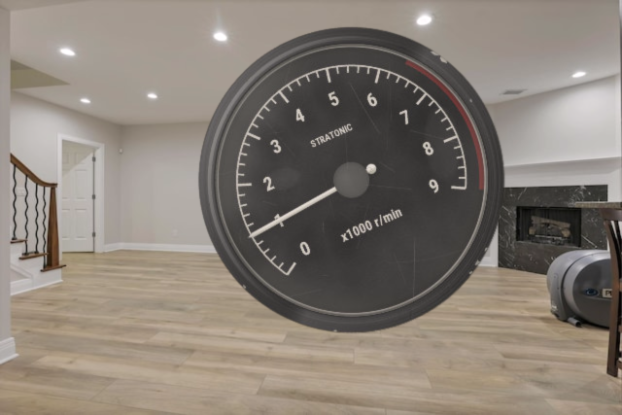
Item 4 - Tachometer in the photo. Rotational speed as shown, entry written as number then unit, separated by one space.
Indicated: 1000 rpm
